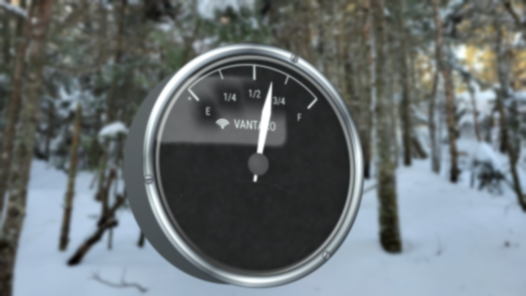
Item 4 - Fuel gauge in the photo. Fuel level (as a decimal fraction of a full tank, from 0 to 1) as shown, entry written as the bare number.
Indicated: 0.625
